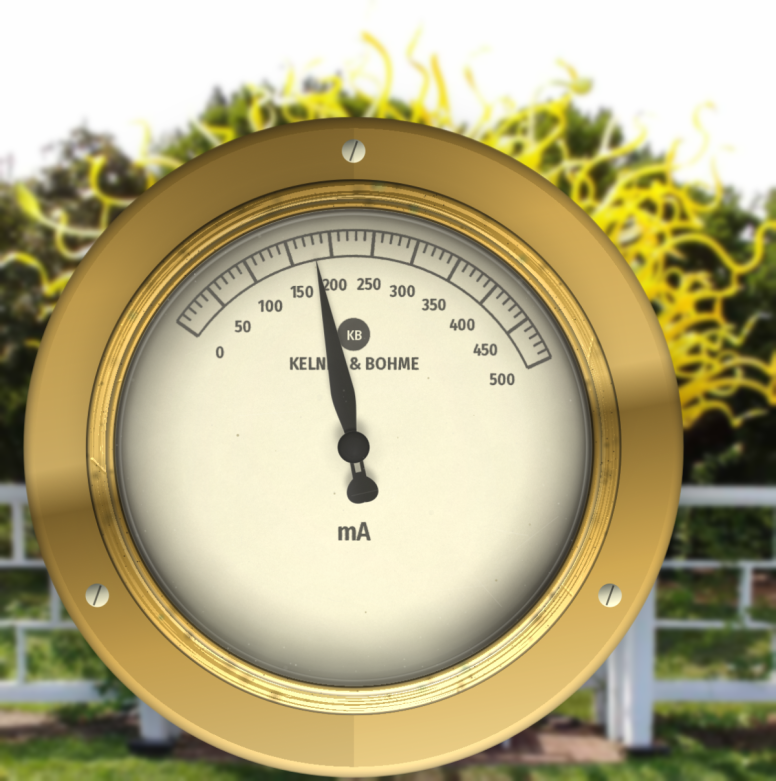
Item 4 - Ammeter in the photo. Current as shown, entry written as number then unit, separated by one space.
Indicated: 180 mA
